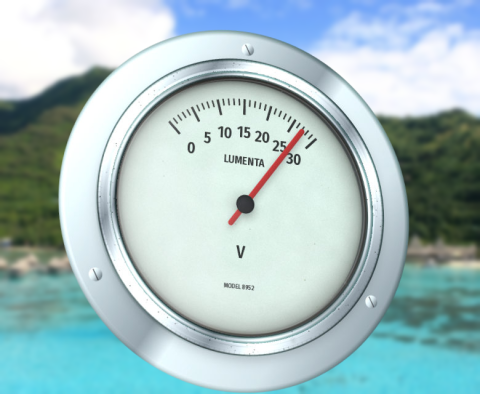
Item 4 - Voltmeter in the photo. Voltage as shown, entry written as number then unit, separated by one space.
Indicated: 27 V
